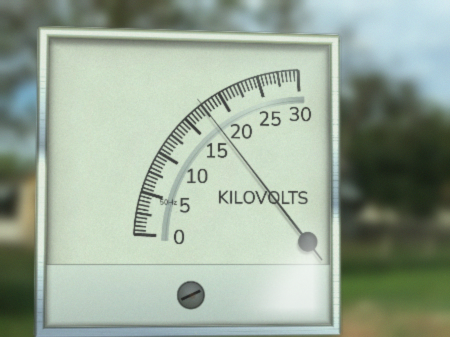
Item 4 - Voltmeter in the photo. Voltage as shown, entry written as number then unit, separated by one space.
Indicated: 17.5 kV
